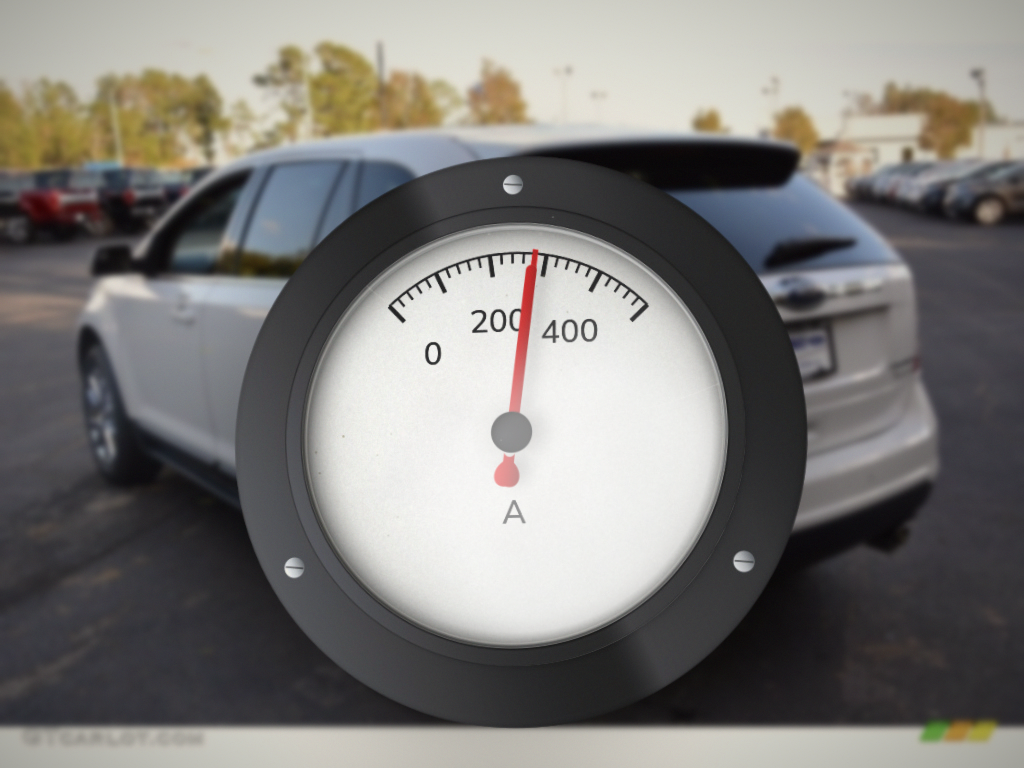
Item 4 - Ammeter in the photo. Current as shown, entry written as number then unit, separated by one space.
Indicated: 280 A
